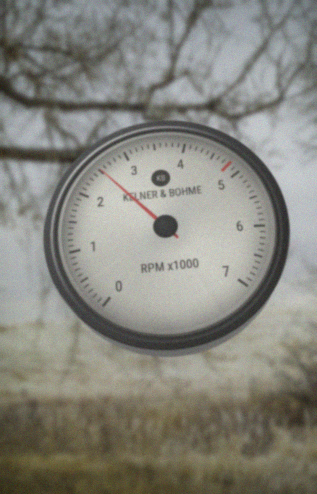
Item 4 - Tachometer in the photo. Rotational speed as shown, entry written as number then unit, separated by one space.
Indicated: 2500 rpm
